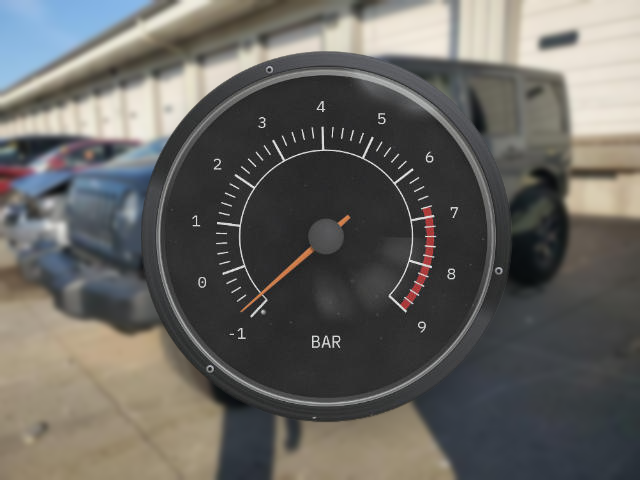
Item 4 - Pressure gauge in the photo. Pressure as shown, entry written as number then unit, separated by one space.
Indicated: -0.8 bar
